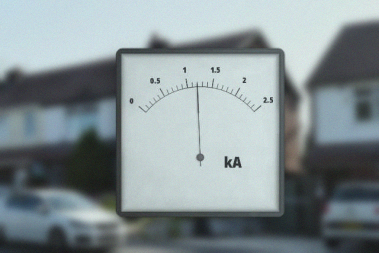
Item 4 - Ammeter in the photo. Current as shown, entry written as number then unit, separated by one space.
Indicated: 1.2 kA
